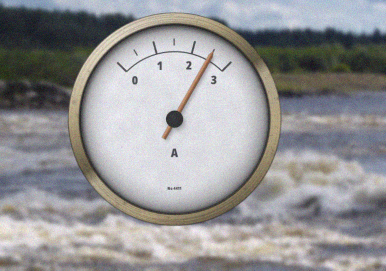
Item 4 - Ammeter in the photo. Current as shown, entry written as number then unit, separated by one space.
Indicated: 2.5 A
